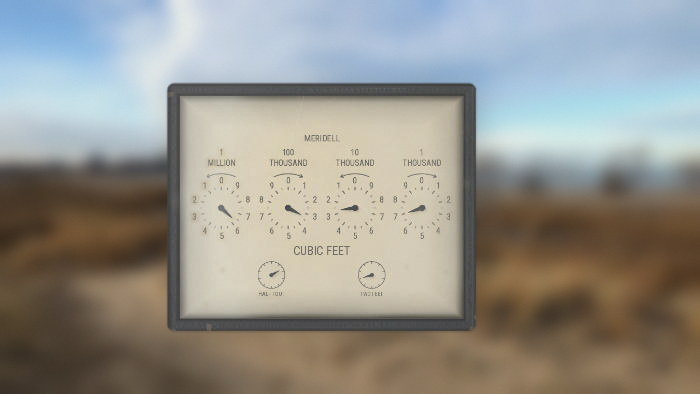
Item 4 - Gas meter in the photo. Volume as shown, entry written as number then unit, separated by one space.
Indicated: 632700 ft³
